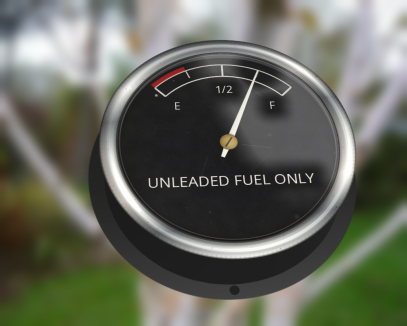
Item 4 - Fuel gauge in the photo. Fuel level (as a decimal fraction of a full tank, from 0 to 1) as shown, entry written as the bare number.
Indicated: 0.75
